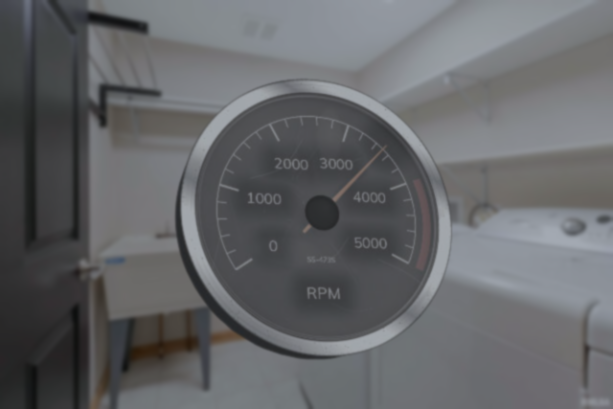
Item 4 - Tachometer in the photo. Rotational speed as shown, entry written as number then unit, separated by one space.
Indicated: 3500 rpm
